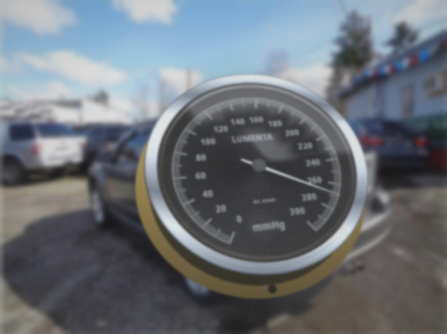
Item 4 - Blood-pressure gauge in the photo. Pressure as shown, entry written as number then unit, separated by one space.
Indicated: 270 mmHg
